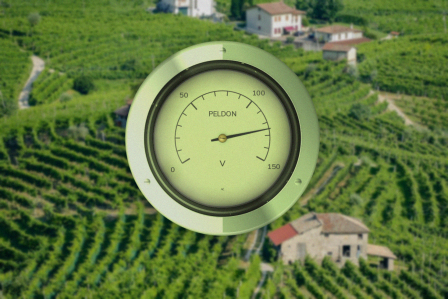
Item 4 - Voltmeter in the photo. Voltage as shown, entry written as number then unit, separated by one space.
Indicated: 125 V
